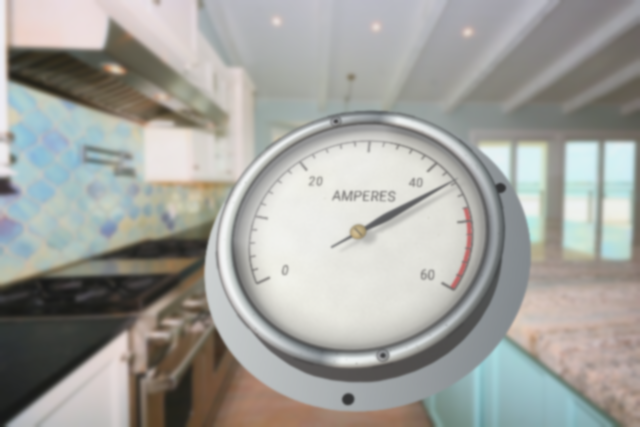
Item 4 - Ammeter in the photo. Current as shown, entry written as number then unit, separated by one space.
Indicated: 44 A
